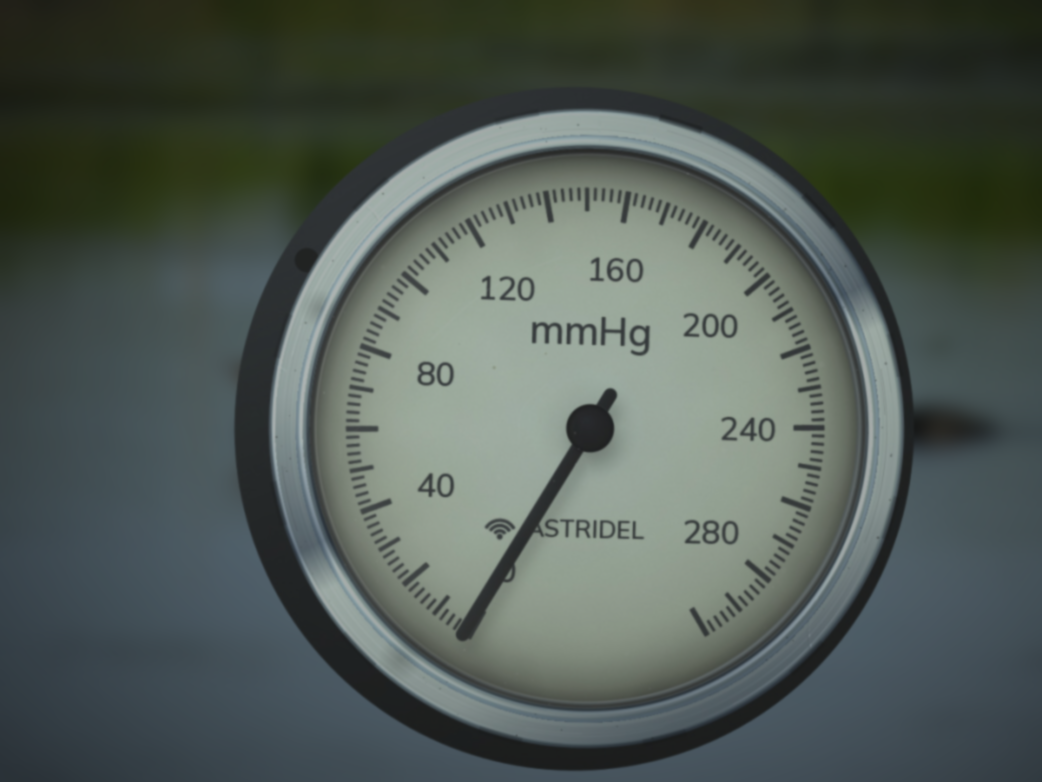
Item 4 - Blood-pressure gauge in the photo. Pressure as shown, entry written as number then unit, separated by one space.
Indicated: 2 mmHg
